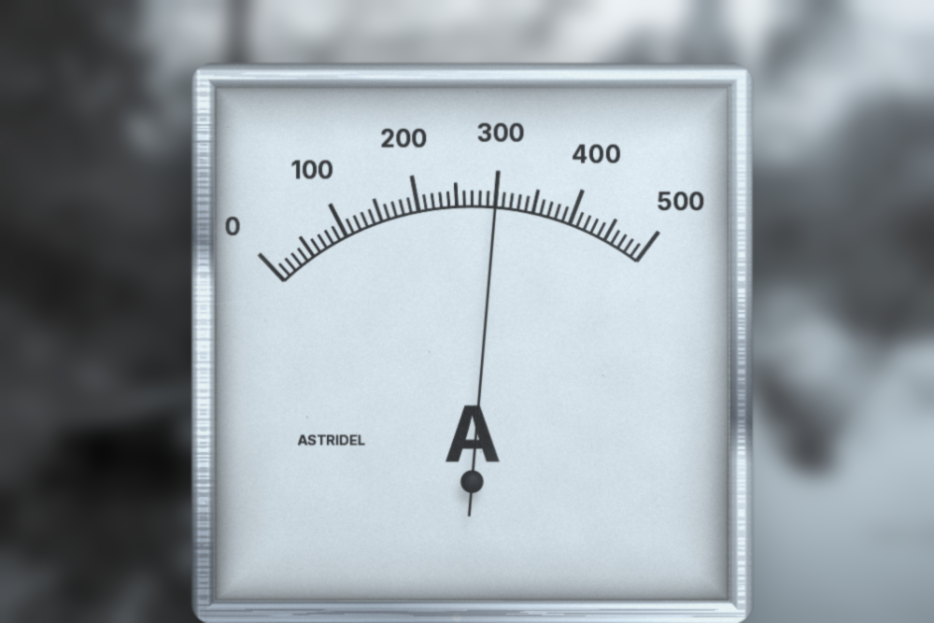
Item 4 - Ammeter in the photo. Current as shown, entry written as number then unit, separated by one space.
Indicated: 300 A
